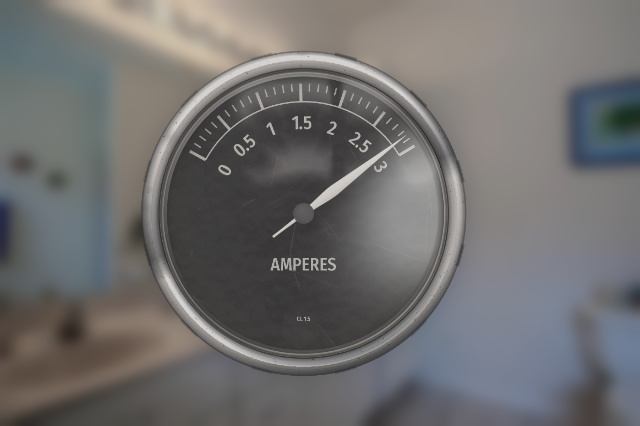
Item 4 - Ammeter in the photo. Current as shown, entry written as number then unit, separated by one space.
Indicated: 2.85 A
